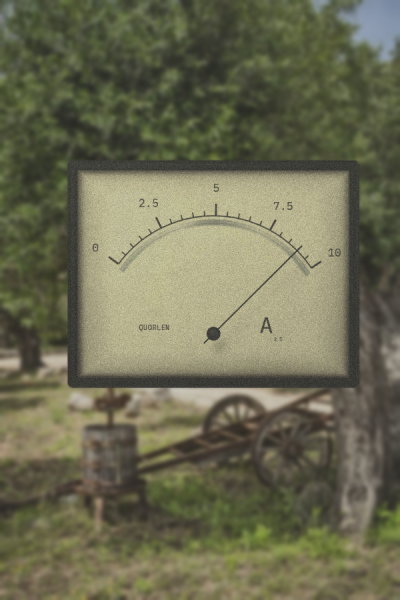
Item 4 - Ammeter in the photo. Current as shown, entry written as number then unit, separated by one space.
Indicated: 9 A
